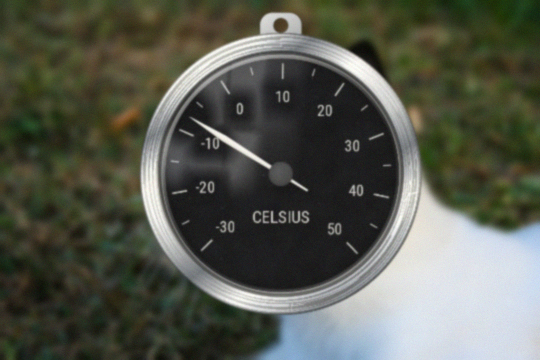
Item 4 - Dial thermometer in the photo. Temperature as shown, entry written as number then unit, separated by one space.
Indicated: -7.5 °C
